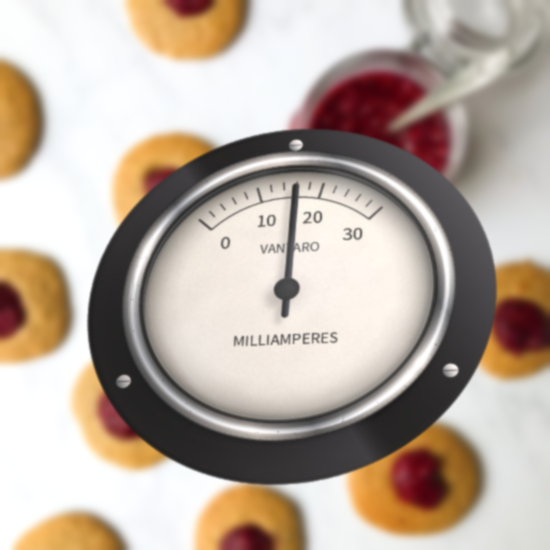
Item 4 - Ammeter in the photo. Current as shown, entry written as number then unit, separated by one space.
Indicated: 16 mA
